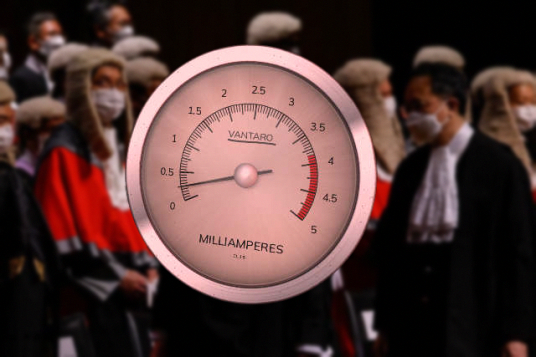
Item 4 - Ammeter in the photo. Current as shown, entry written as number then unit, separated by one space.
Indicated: 0.25 mA
